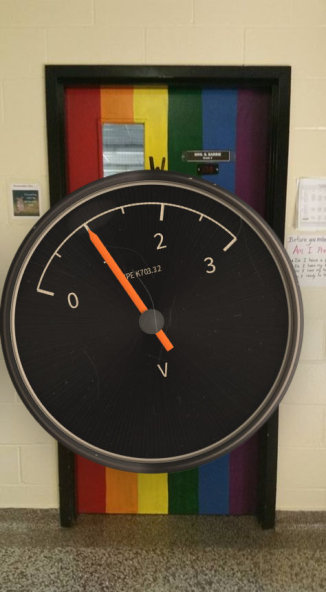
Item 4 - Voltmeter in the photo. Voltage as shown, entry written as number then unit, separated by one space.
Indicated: 1 V
